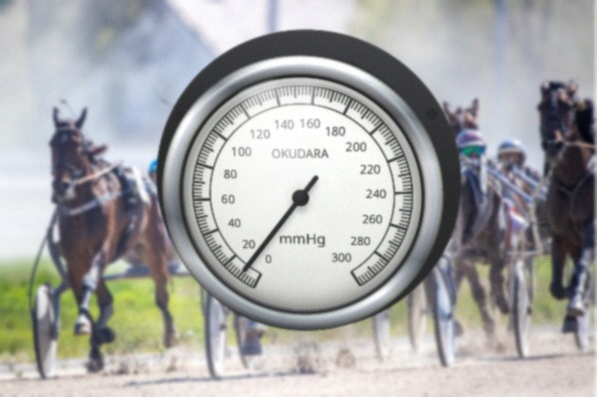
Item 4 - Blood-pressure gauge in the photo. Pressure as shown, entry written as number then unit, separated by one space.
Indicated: 10 mmHg
